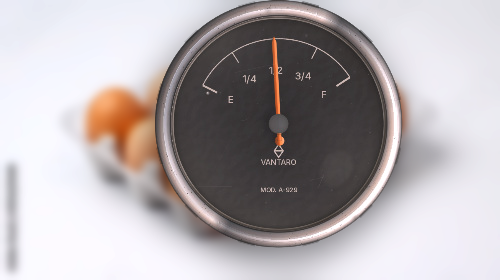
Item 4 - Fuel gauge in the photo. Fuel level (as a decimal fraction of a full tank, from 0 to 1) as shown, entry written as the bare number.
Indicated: 0.5
